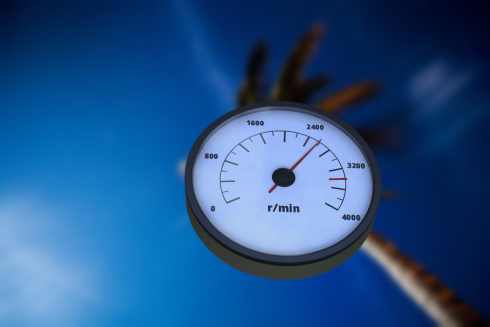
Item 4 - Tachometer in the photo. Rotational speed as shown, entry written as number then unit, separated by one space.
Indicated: 2600 rpm
